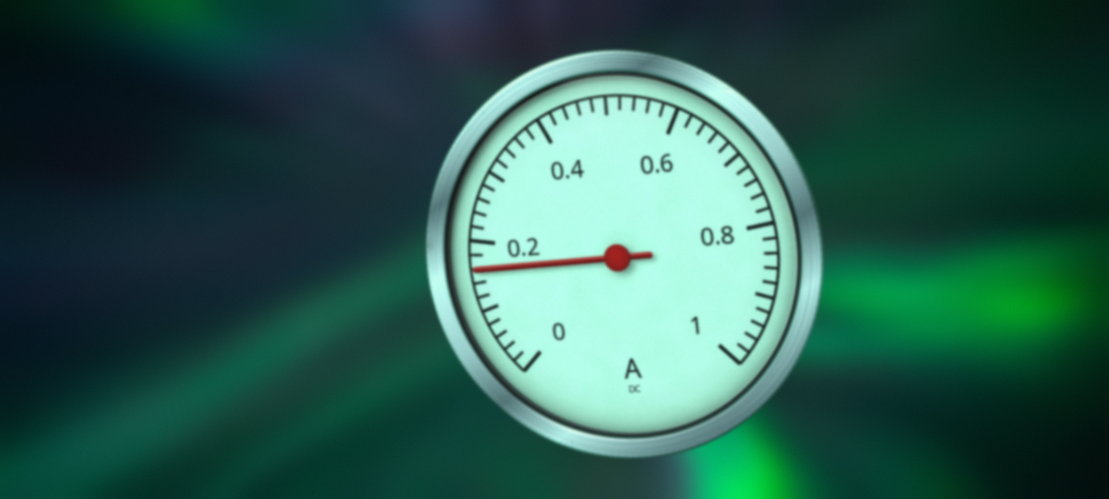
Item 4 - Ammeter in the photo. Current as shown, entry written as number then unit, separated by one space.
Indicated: 0.16 A
